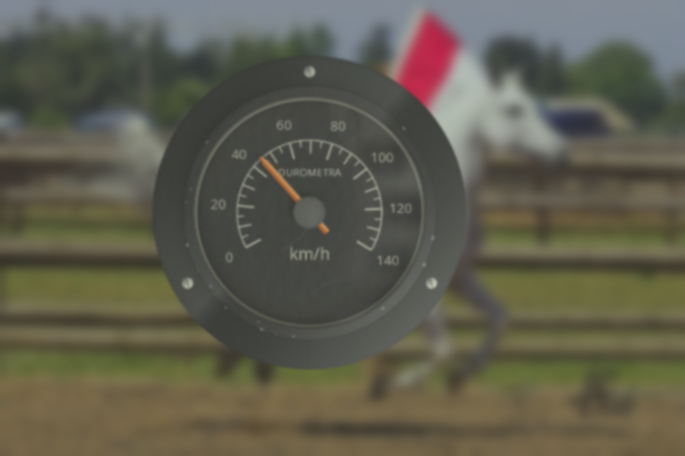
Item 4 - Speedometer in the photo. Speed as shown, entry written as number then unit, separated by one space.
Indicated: 45 km/h
